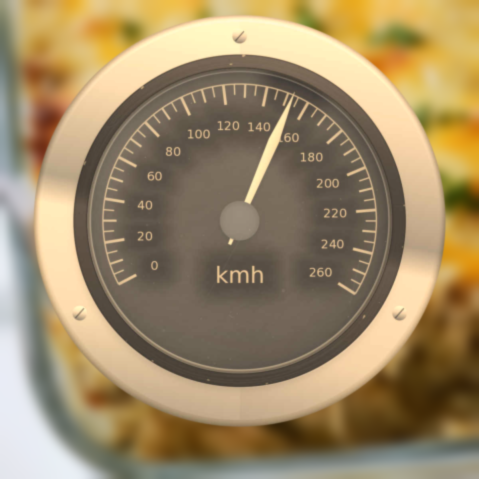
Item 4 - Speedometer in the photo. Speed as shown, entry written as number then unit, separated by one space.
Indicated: 152.5 km/h
